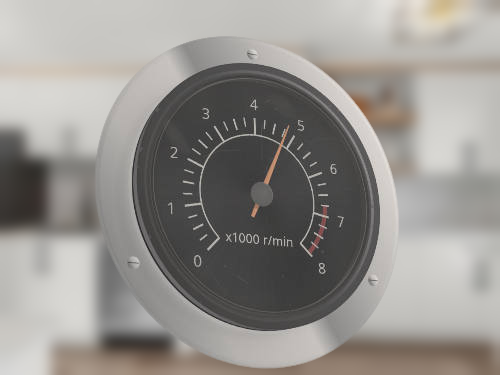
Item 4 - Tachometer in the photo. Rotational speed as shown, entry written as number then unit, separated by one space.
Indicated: 4750 rpm
